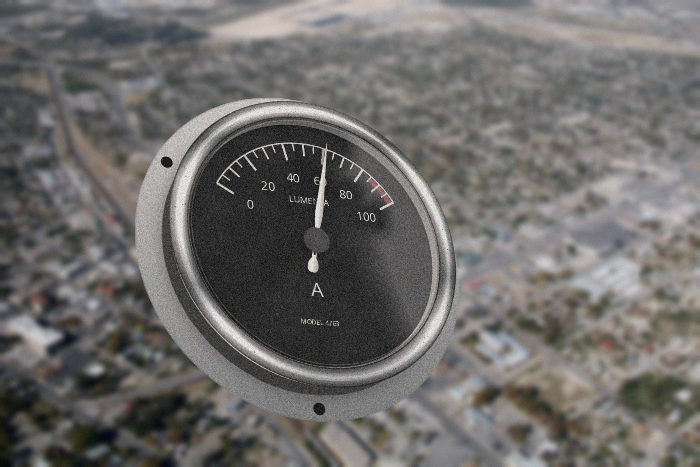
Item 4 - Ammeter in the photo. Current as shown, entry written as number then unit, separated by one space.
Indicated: 60 A
